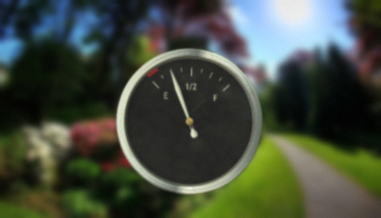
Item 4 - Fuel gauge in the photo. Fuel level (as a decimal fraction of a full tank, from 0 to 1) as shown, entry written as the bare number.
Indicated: 0.25
